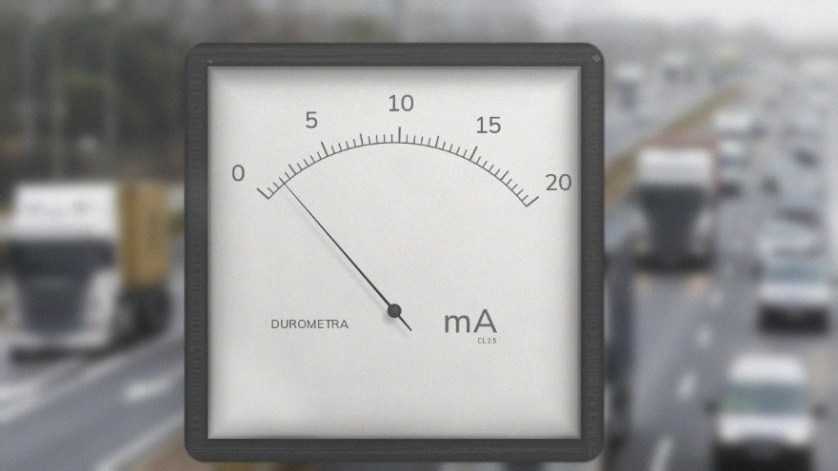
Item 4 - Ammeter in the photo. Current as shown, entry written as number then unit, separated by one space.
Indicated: 1.5 mA
